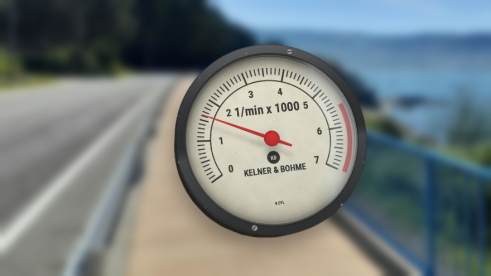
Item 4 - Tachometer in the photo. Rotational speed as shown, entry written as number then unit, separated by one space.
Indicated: 1600 rpm
